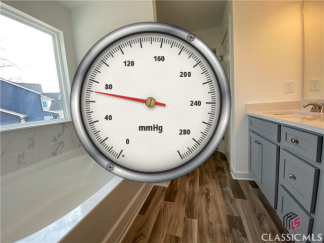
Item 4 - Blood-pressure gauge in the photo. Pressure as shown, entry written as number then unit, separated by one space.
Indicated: 70 mmHg
